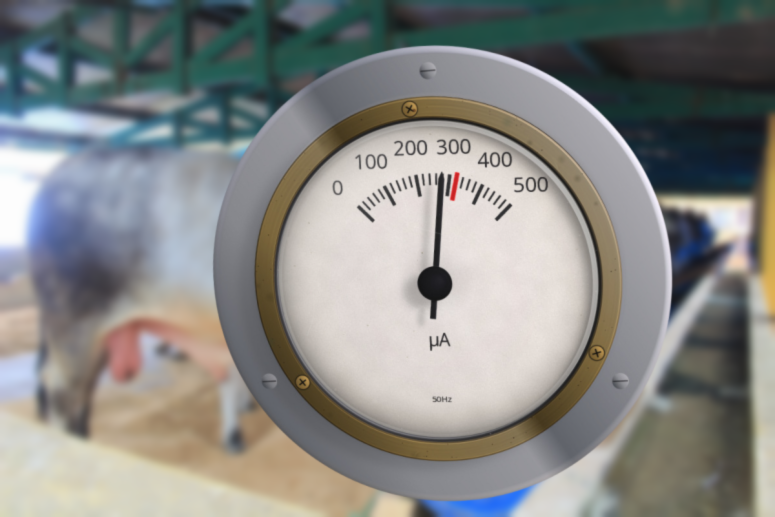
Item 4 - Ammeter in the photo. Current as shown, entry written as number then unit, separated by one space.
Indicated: 280 µA
